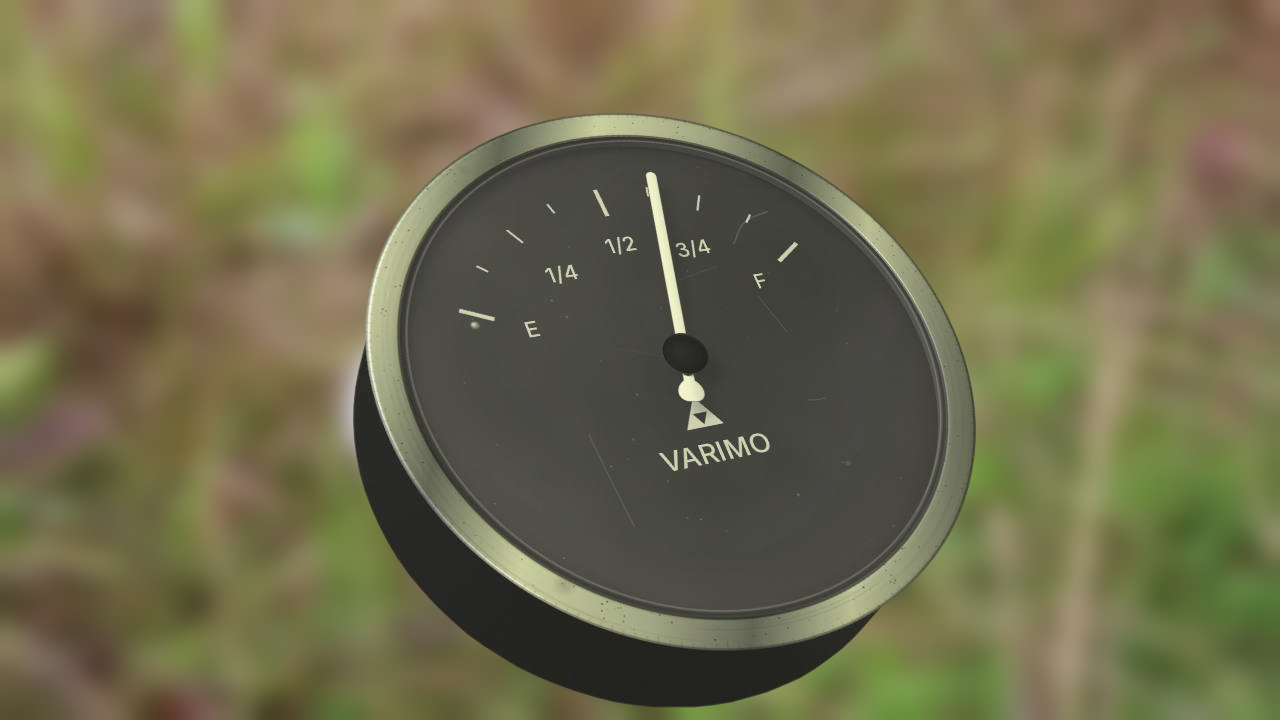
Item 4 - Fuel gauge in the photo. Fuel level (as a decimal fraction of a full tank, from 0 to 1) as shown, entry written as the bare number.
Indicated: 0.625
